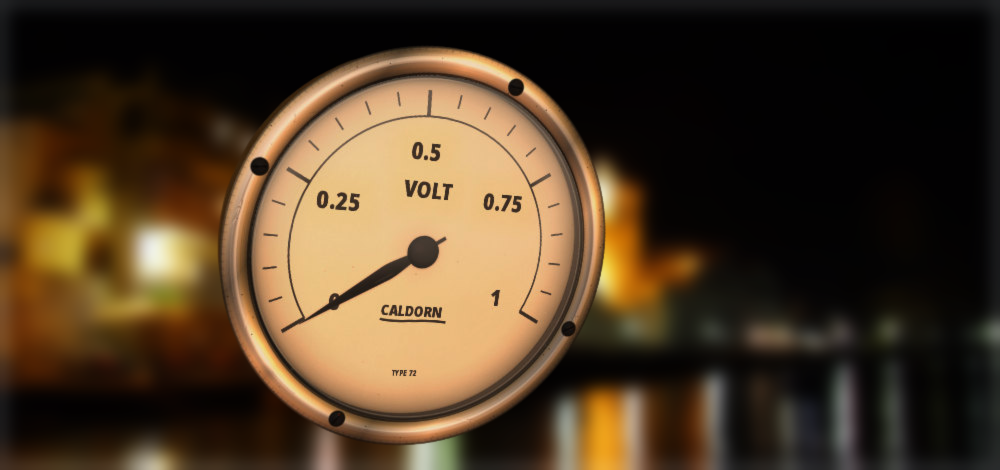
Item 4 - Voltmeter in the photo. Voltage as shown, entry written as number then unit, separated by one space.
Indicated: 0 V
